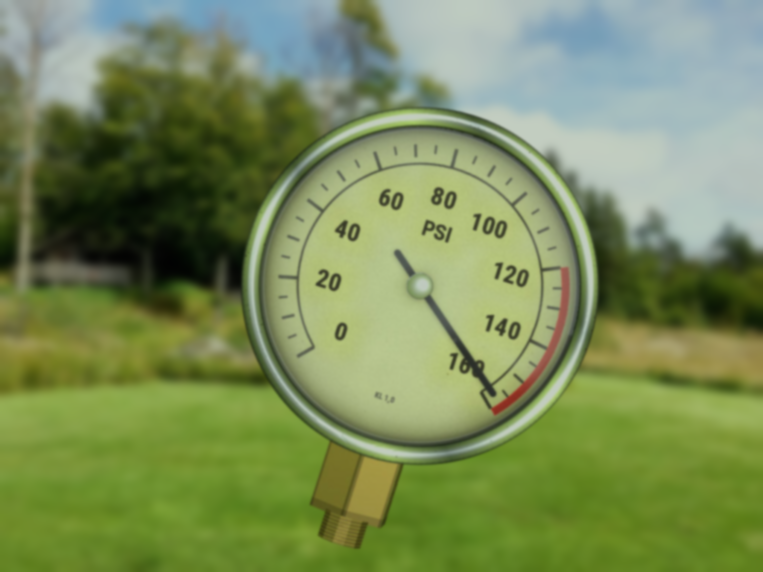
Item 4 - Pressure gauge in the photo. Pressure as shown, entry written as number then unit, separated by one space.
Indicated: 157.5 psi
